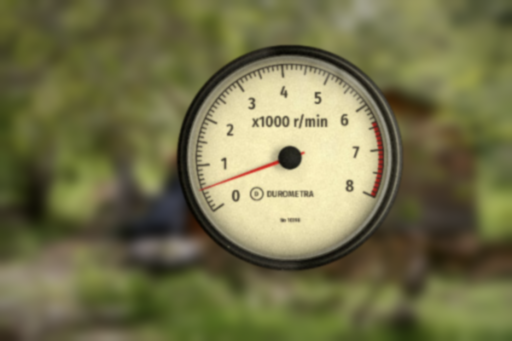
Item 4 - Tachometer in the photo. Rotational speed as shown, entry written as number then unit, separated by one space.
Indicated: 500 rpm
